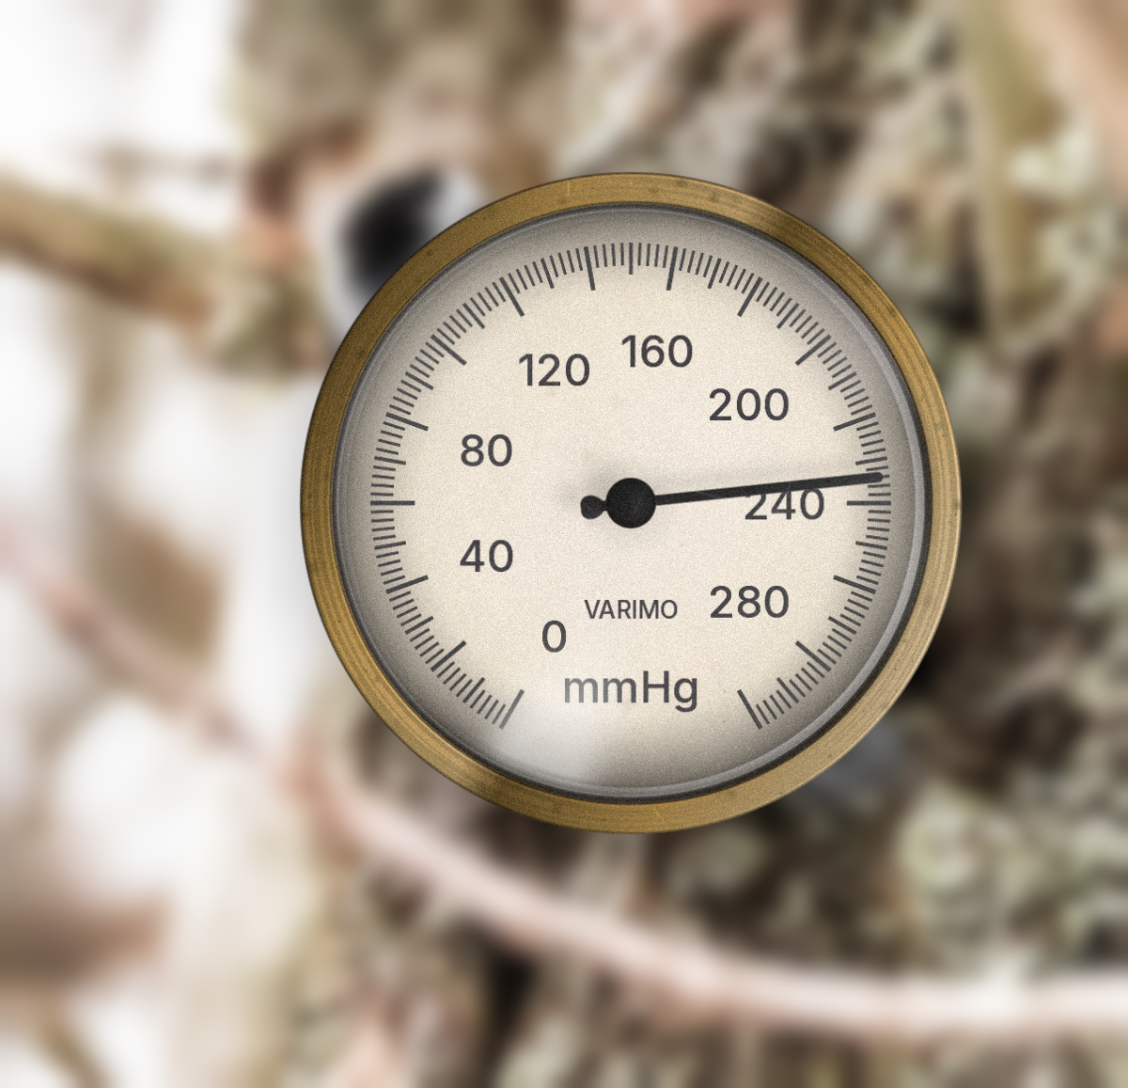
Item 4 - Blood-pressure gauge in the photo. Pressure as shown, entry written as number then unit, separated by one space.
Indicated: 234 mmHg
